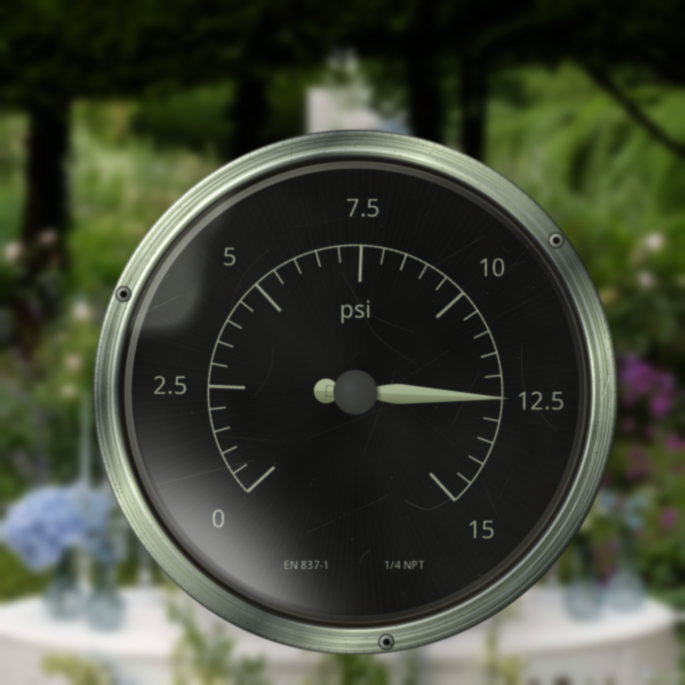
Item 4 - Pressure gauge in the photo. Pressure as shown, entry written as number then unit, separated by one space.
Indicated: 12.5 psi
